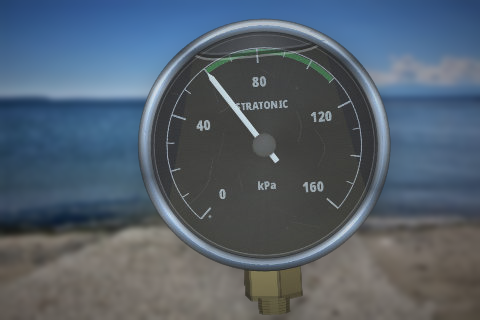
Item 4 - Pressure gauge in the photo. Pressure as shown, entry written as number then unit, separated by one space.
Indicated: 60 kPa
